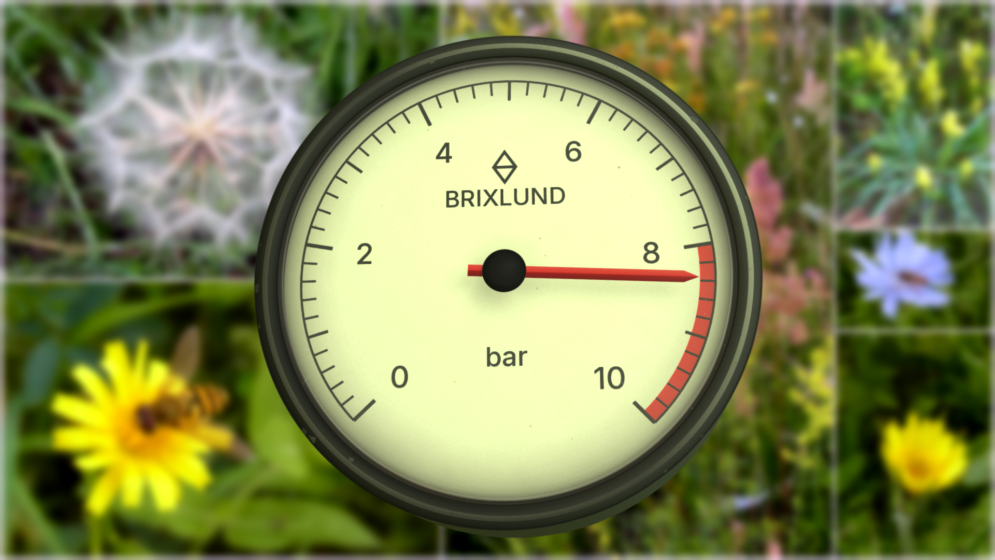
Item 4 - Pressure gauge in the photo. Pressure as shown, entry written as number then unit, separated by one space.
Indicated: 8.4 bar
